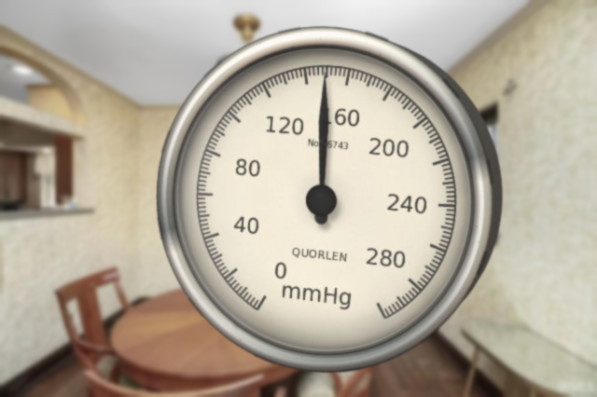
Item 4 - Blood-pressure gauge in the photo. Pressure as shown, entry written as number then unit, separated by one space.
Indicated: 150 mmHg
